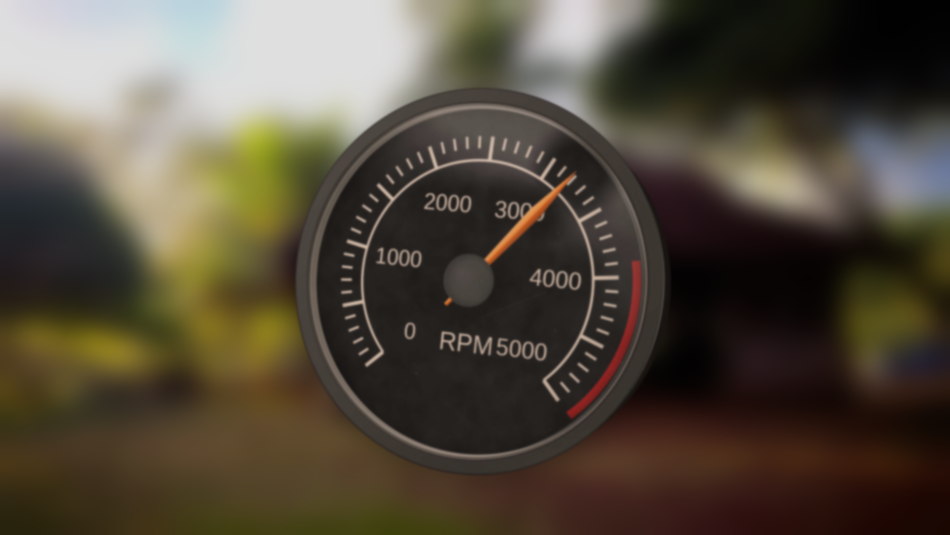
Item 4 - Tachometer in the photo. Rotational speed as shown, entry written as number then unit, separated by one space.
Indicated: 3200 rpm
